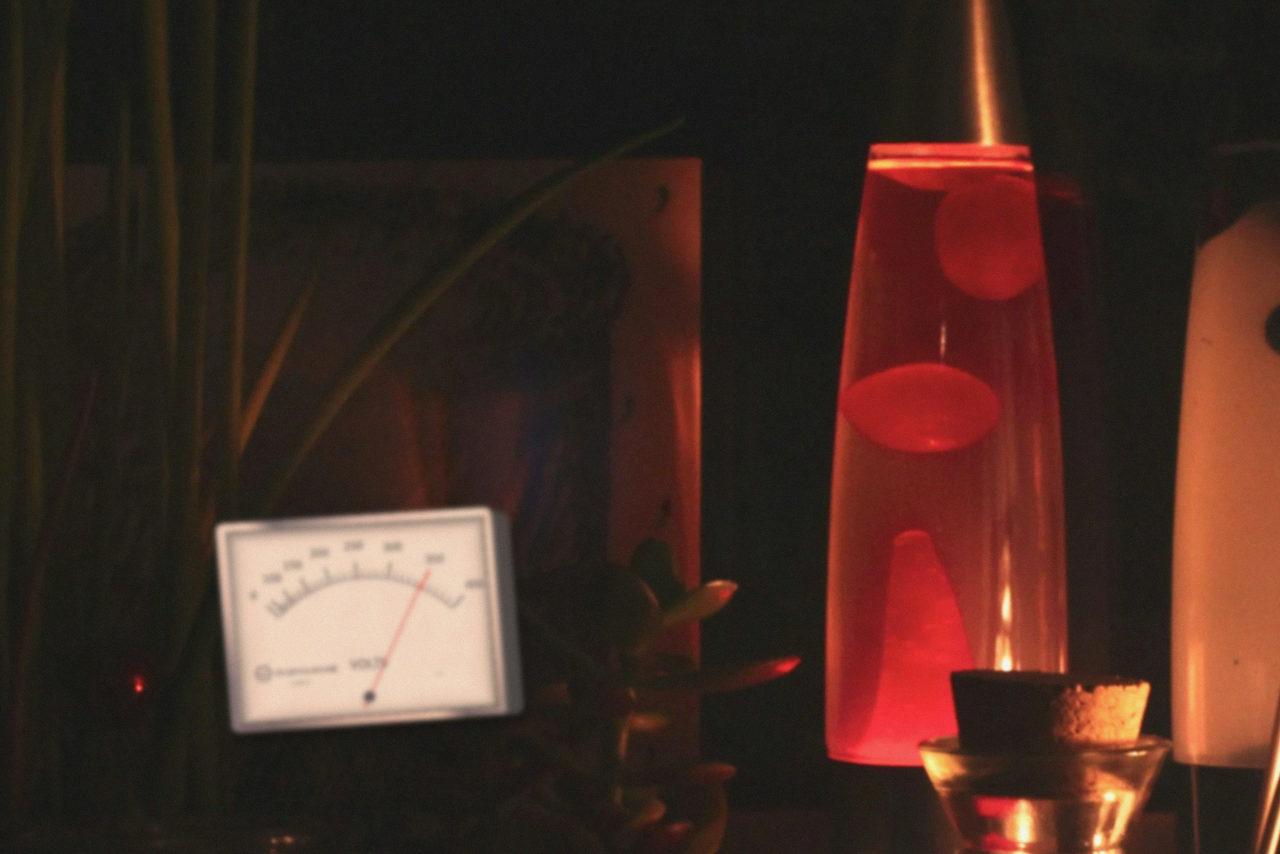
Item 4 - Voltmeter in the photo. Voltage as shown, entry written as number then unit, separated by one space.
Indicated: 350 V
